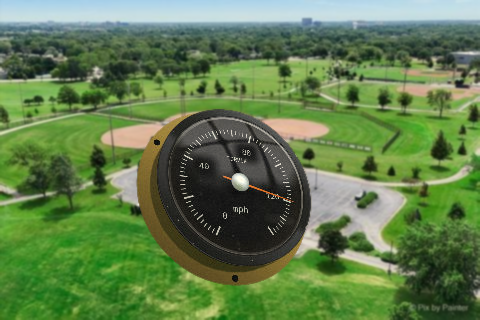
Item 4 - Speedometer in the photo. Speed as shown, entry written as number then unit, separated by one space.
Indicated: 120 mph
